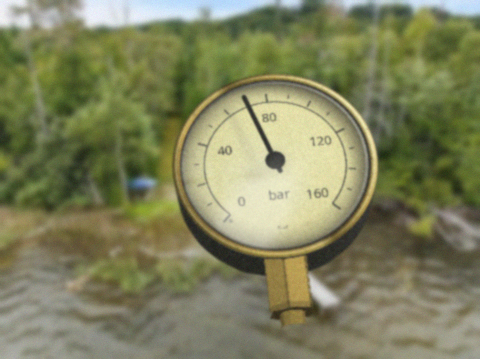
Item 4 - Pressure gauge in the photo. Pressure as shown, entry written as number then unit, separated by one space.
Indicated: 70 bar
